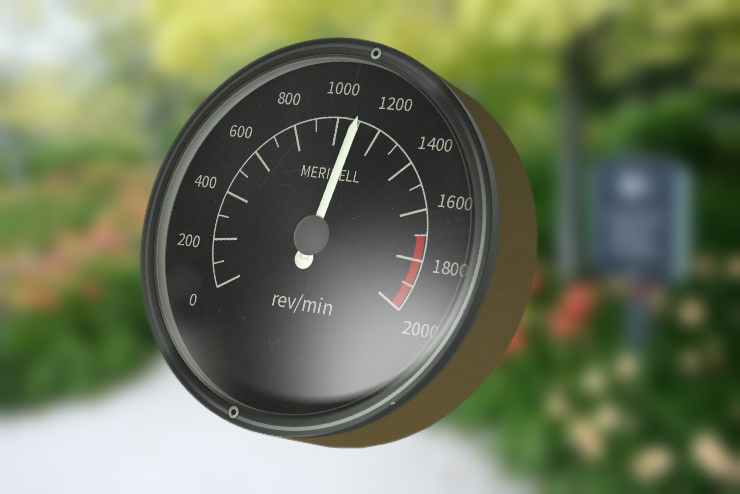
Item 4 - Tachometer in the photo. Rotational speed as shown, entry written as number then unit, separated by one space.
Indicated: 1100 rpm
